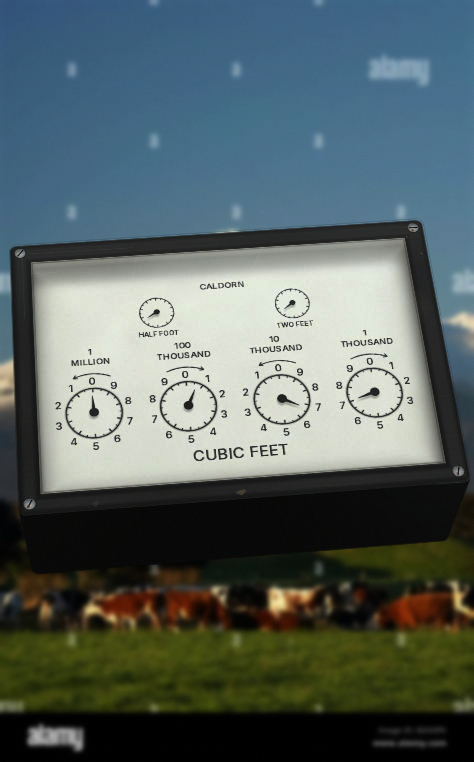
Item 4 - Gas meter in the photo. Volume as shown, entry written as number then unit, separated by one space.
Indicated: 6700 ft³
